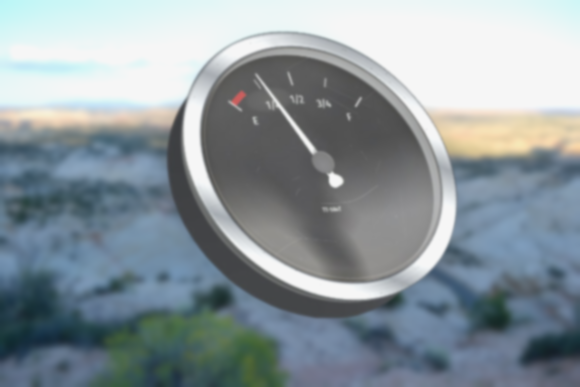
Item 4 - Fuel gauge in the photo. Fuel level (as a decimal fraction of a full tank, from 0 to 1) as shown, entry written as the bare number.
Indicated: 0.25
